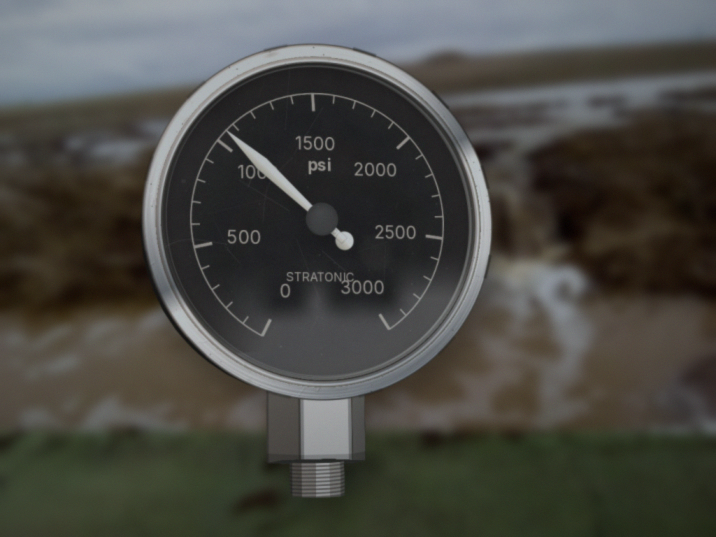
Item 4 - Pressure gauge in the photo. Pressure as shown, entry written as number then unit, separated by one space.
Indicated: 1050 psi
